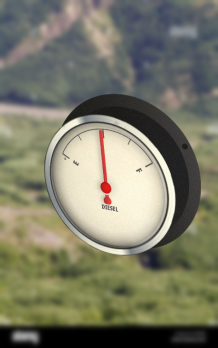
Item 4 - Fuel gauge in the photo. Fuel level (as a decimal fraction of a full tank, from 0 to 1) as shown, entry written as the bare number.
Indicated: 0.5
